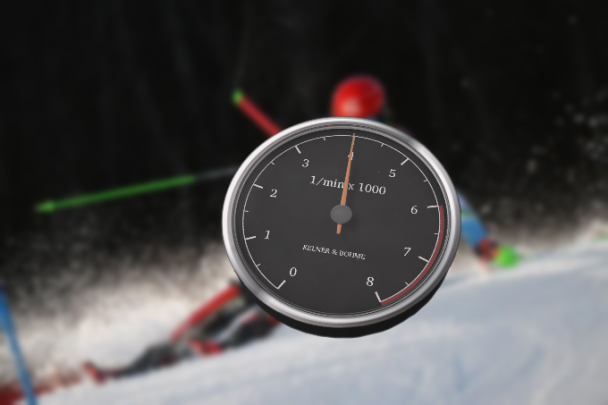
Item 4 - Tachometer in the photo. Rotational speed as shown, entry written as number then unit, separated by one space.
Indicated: 4000 rpm
